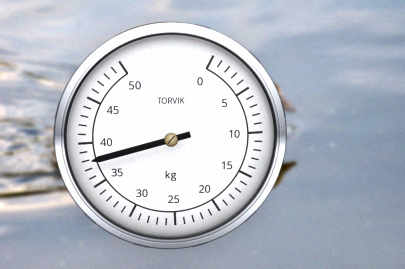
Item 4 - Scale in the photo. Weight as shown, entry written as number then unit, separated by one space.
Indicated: 38 kg
